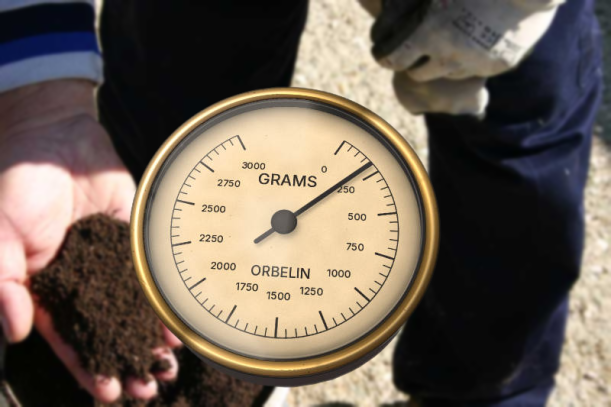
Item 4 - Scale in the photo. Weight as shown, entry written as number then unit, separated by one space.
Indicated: 200 g
